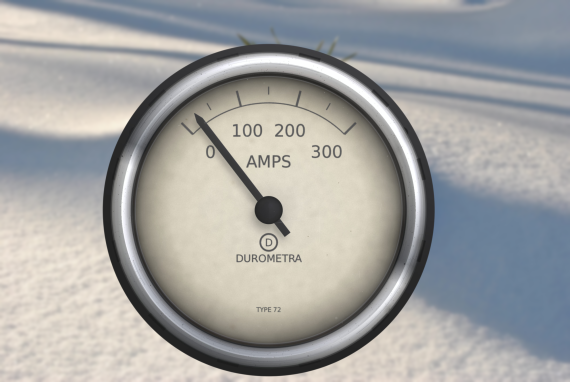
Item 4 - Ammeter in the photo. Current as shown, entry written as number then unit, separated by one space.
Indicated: 25 A
